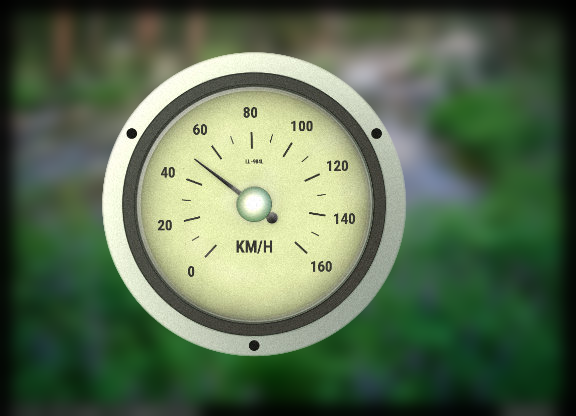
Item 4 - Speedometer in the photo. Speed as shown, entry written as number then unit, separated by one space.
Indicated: 50 km/h
